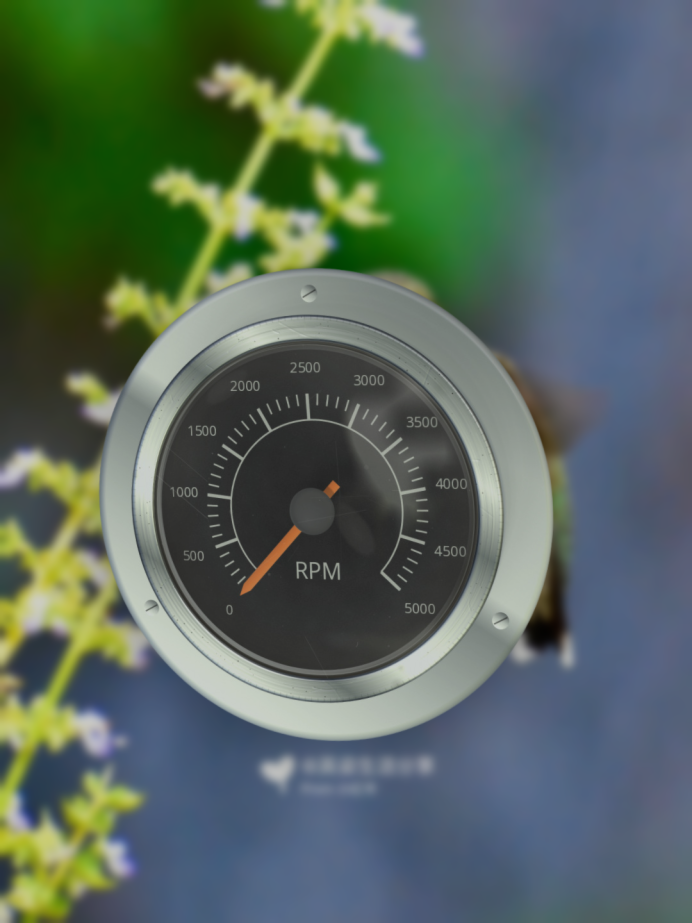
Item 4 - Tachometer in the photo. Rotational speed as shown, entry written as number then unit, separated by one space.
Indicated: 0 rpm
